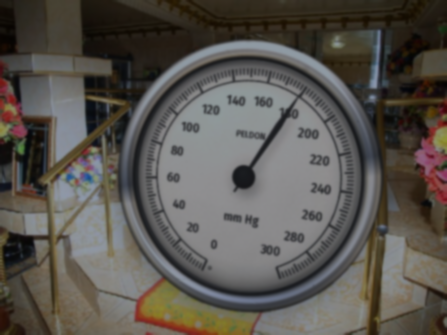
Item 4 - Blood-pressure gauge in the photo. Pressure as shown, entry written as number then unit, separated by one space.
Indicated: 180 mmHg
